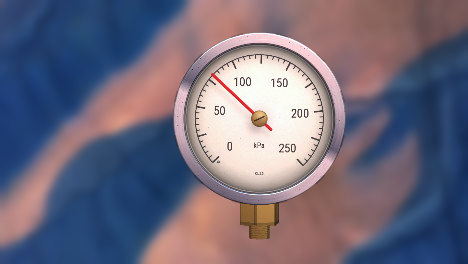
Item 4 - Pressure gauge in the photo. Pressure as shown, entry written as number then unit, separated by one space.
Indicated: 80 kPa
